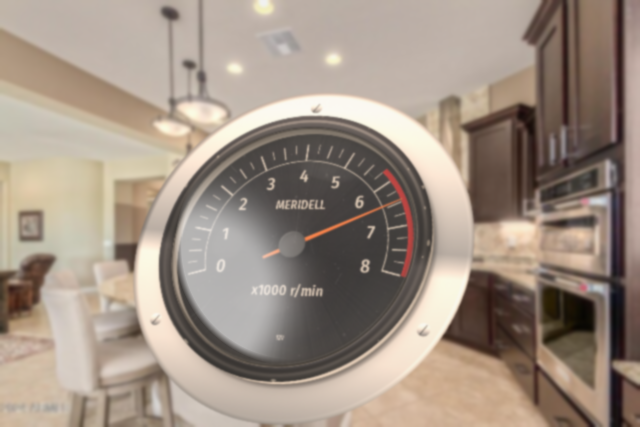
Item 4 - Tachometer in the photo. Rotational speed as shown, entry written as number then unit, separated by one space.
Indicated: 6500 rpm
